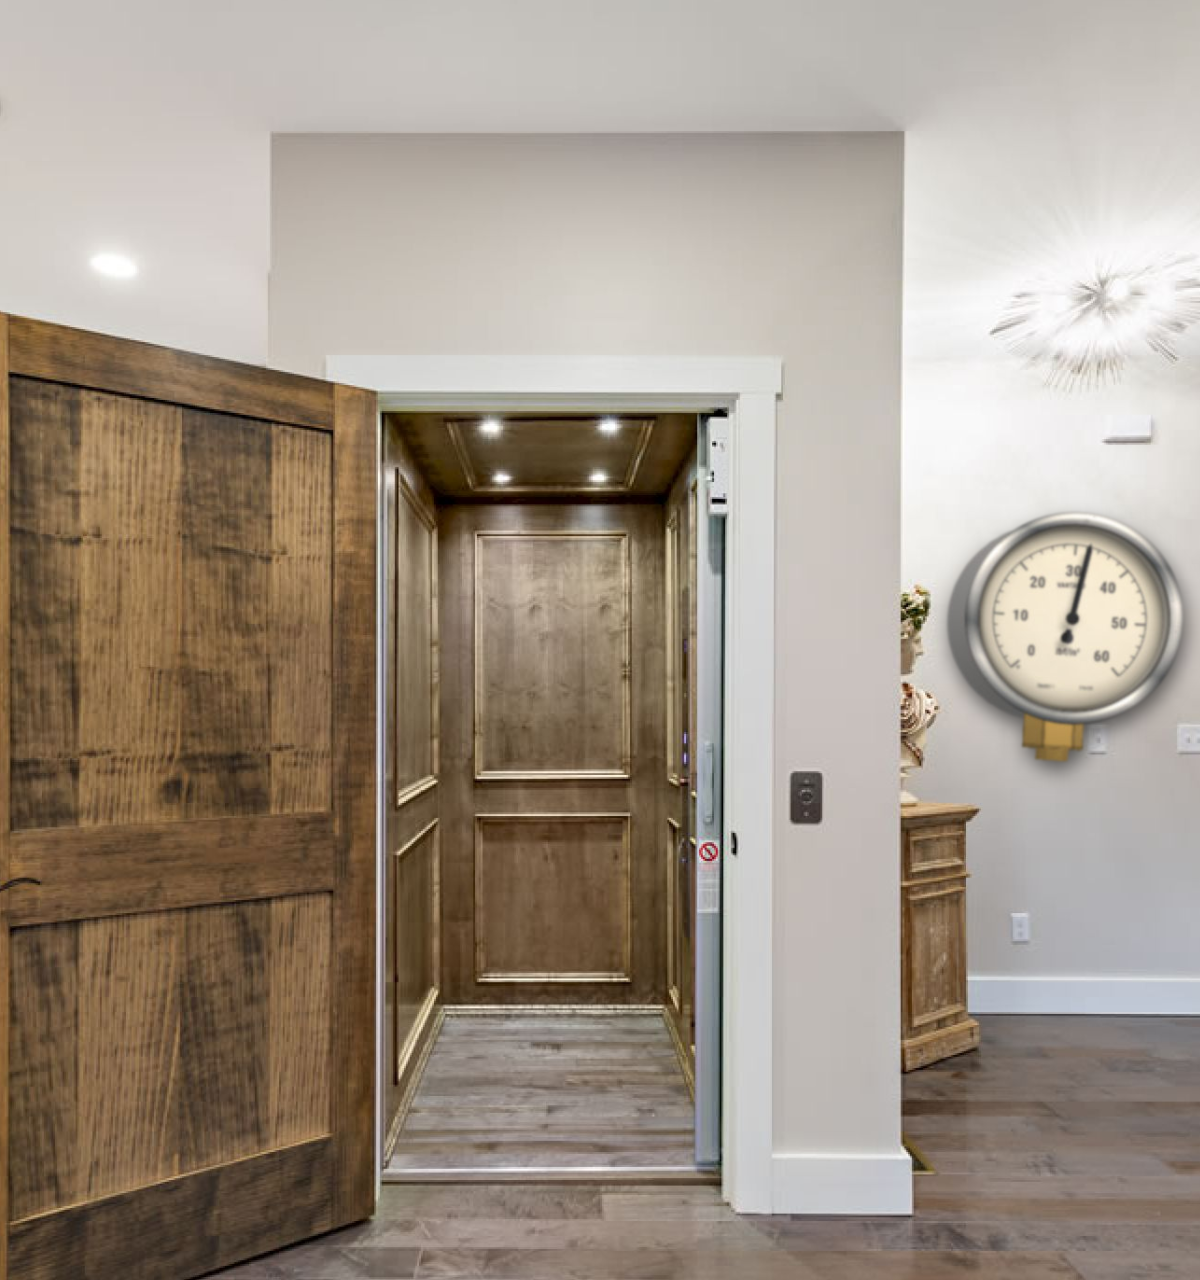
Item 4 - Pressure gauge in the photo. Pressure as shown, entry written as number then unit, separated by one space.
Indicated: 32 psi
